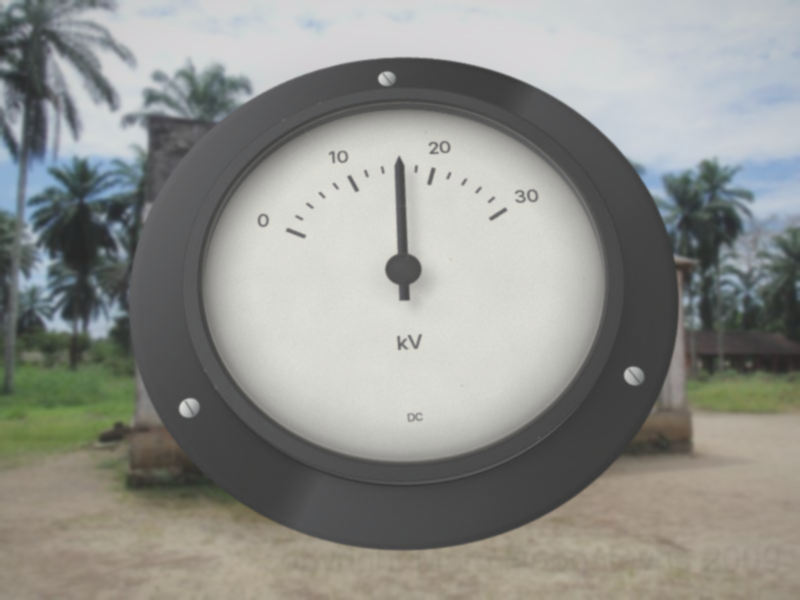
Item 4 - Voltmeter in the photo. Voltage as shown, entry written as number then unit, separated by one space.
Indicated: 16 kV
